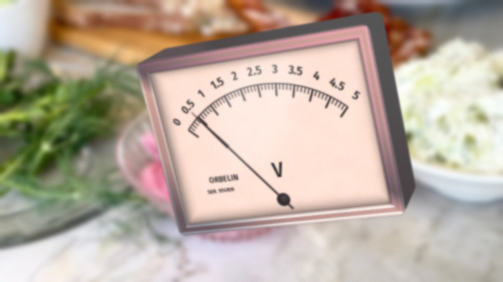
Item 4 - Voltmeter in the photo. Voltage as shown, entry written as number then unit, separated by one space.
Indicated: 0.5 V
